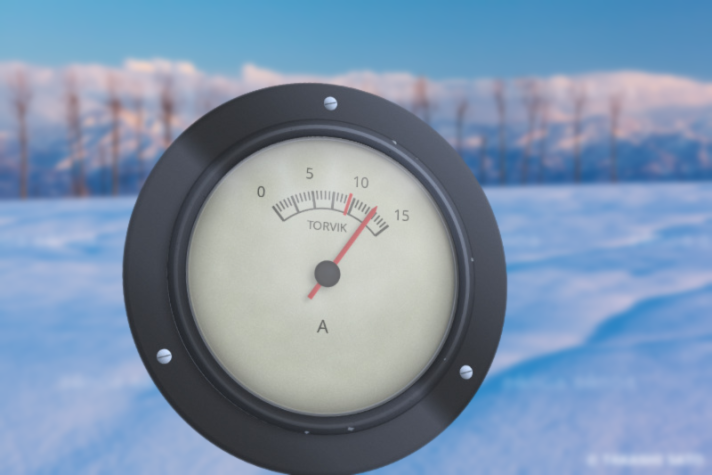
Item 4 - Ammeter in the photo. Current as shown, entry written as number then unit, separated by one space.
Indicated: 12.5 A
